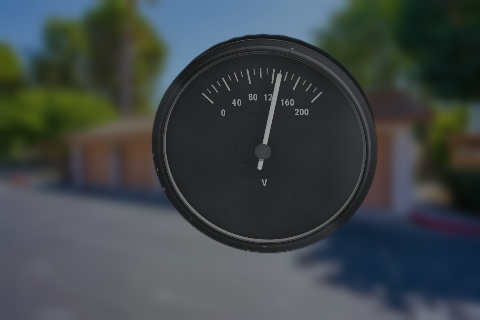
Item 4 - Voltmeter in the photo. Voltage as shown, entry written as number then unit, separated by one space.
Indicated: 130 V
